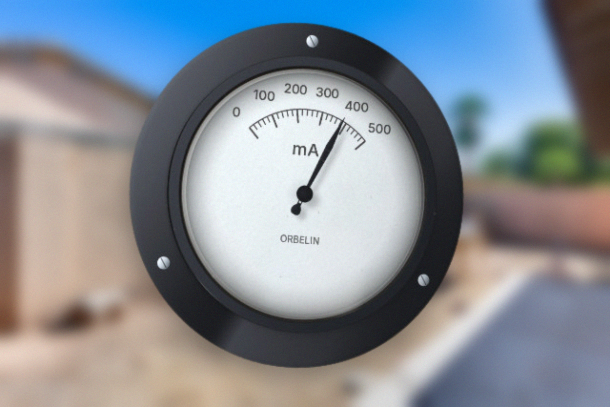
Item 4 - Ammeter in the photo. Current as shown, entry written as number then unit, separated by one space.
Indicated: 380 mA
